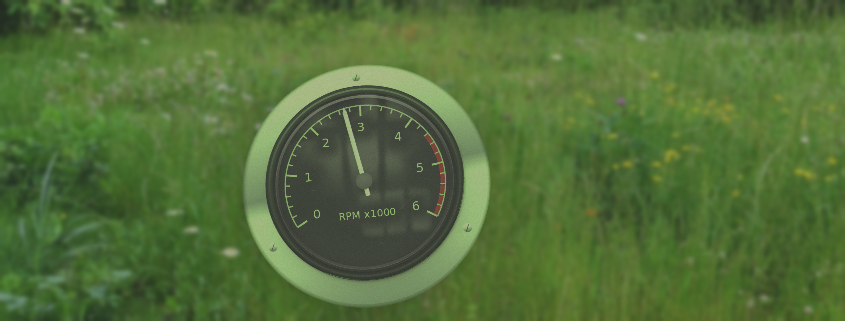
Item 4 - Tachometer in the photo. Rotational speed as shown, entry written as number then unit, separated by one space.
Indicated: 2700 rpm
